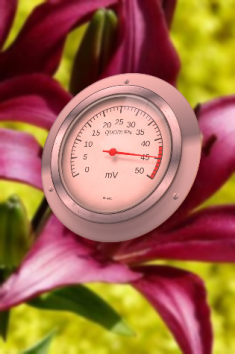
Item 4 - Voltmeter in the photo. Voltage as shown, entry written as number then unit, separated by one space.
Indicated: 45 mV
